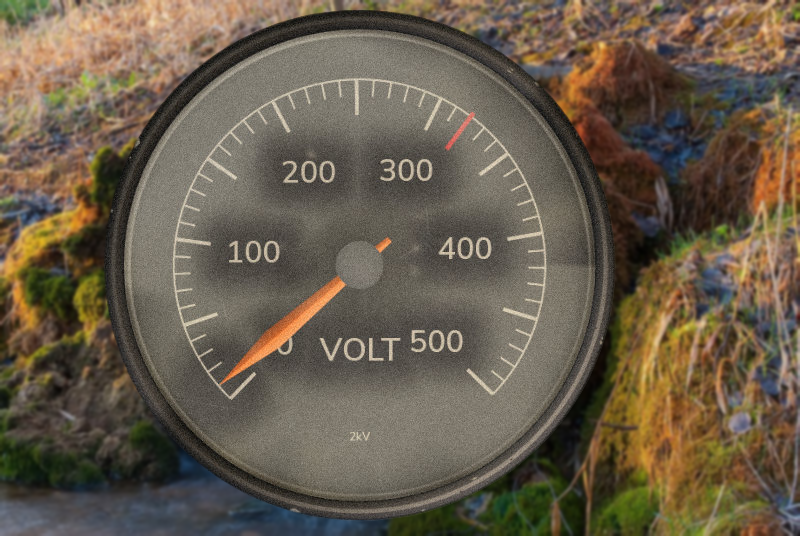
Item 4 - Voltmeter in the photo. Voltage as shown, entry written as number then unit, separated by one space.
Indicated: 10 V
